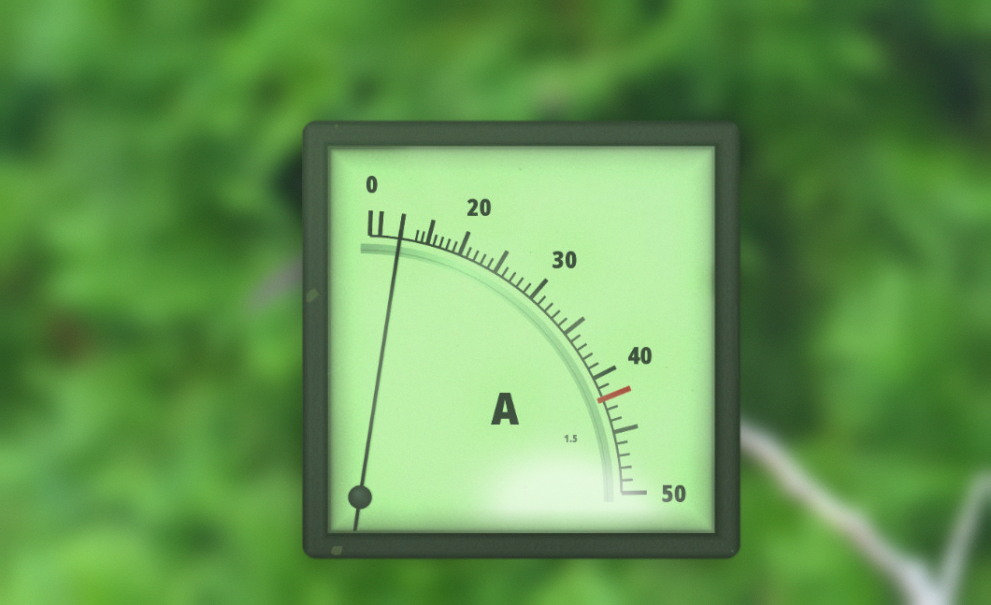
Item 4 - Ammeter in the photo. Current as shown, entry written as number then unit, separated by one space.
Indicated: 10 A
